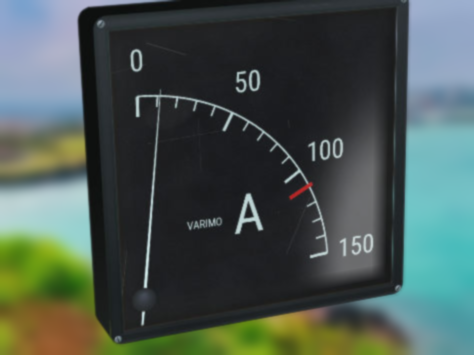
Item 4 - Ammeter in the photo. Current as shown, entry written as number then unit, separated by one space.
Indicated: 10 A
